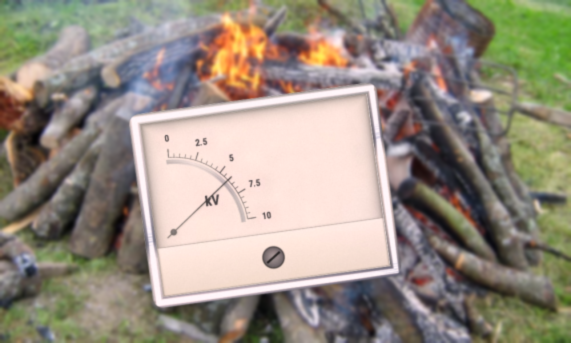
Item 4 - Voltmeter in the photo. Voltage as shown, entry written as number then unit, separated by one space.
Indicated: 6 kV
